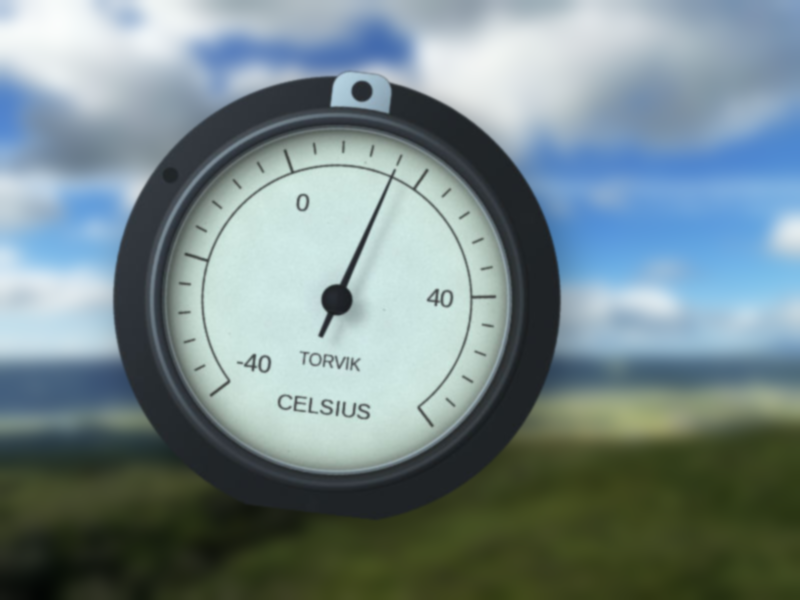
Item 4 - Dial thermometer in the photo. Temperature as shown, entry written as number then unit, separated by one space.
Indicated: 16 °C
